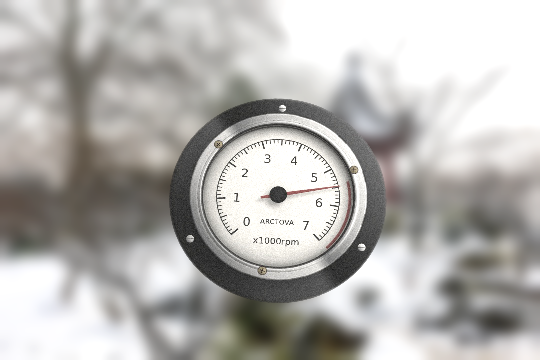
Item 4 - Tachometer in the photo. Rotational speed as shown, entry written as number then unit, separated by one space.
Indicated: 5500 rpm
